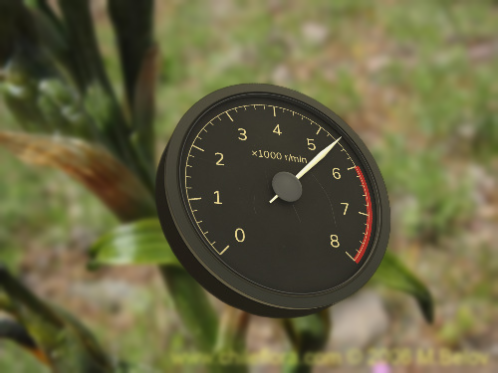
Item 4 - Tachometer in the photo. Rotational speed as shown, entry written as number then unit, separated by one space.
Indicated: 5400 rpm
